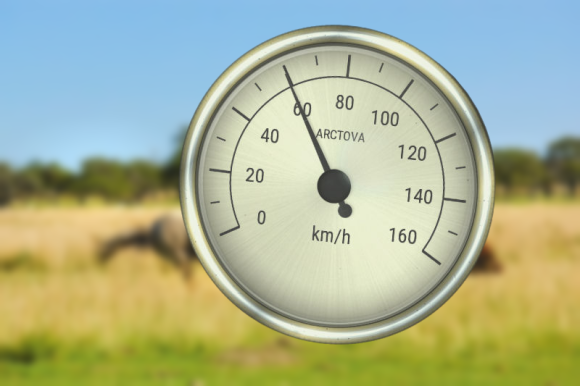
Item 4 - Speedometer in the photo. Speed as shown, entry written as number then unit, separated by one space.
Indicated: 60 km/h
